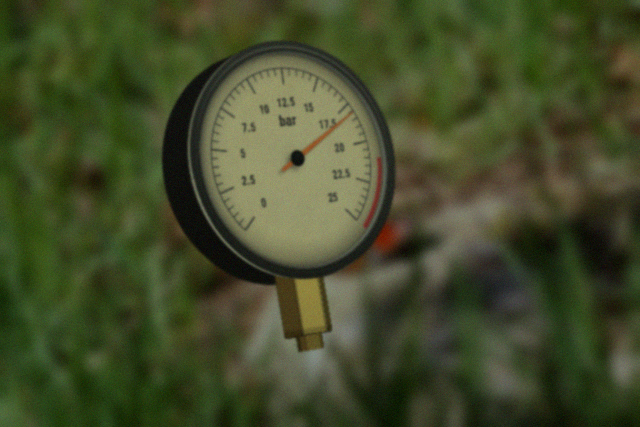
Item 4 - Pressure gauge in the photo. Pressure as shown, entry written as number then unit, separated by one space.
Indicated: 18 bar
